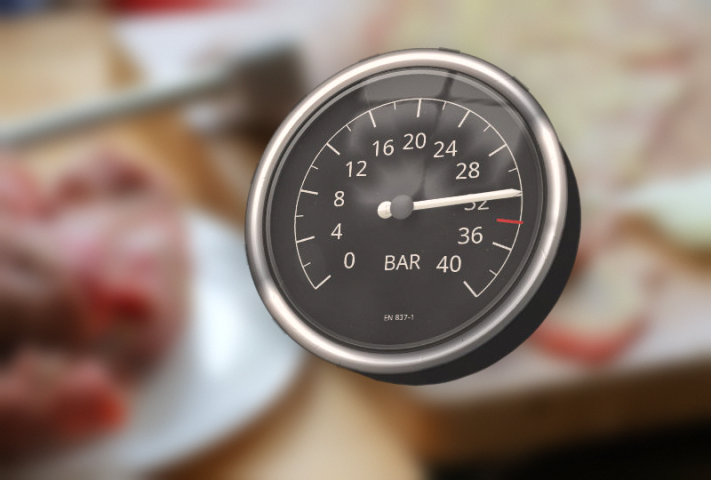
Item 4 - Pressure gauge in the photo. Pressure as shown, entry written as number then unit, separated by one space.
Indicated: 32 bar
